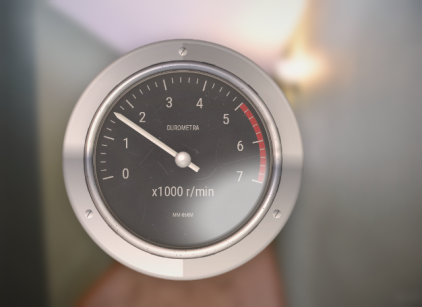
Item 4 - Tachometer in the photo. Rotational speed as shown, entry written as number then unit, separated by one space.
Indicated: 1600 rpm
